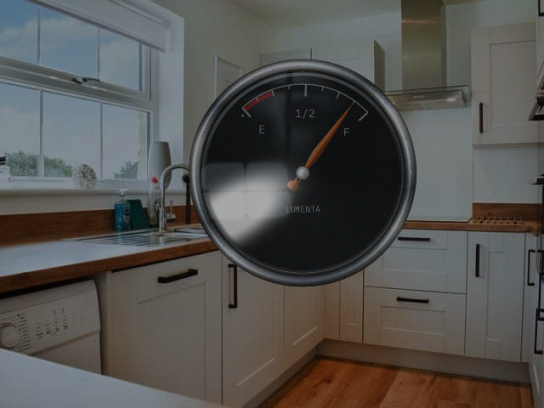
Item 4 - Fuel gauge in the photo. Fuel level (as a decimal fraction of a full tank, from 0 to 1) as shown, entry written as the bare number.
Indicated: 0.875
